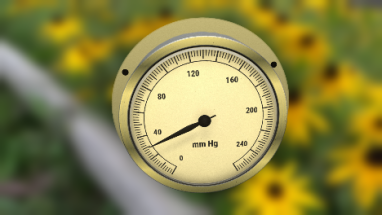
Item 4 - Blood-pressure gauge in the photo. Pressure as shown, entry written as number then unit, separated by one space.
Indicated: 30 mmHg
